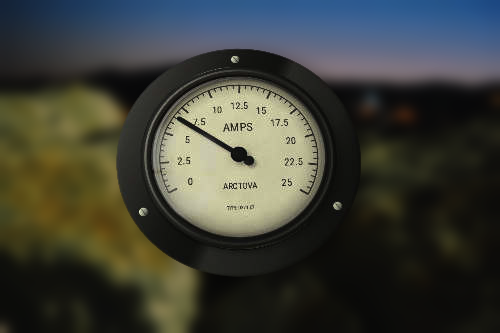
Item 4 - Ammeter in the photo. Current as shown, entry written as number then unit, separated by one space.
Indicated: 6.5 A
